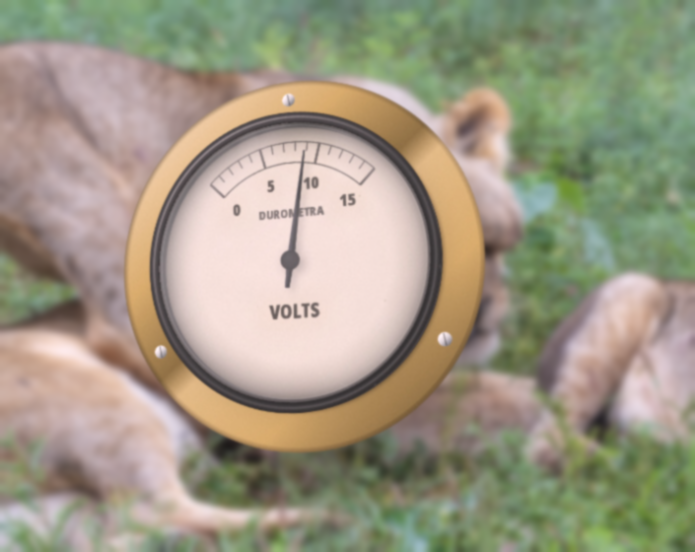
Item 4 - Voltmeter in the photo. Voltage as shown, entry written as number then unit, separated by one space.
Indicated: 9 V
